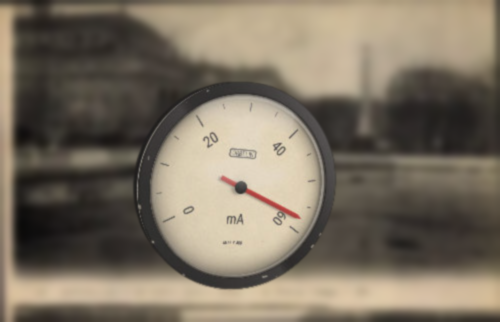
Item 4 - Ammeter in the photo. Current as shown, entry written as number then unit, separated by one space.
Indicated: 57.5 mA
